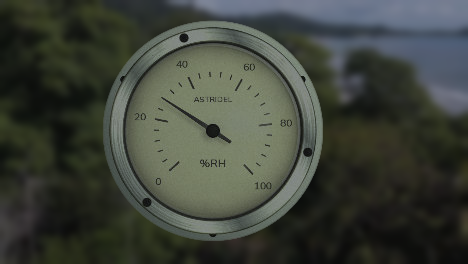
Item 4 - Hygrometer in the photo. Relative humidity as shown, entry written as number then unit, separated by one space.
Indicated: 28 %
